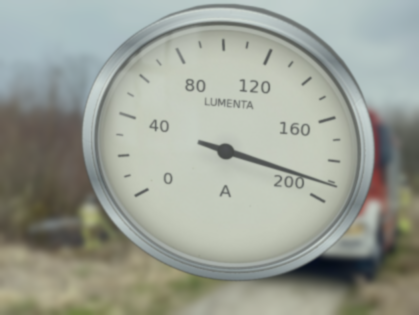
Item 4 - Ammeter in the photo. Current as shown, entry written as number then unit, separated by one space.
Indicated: 190 A
